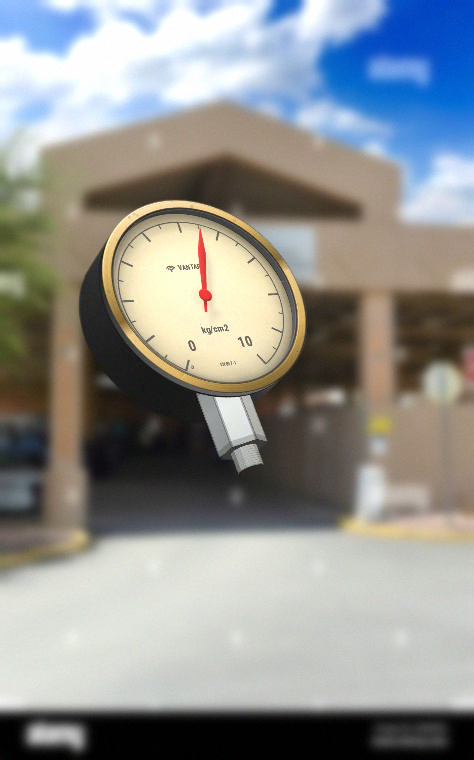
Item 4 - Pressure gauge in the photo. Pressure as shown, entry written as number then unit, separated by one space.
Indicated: 5.5 kg/cm²
